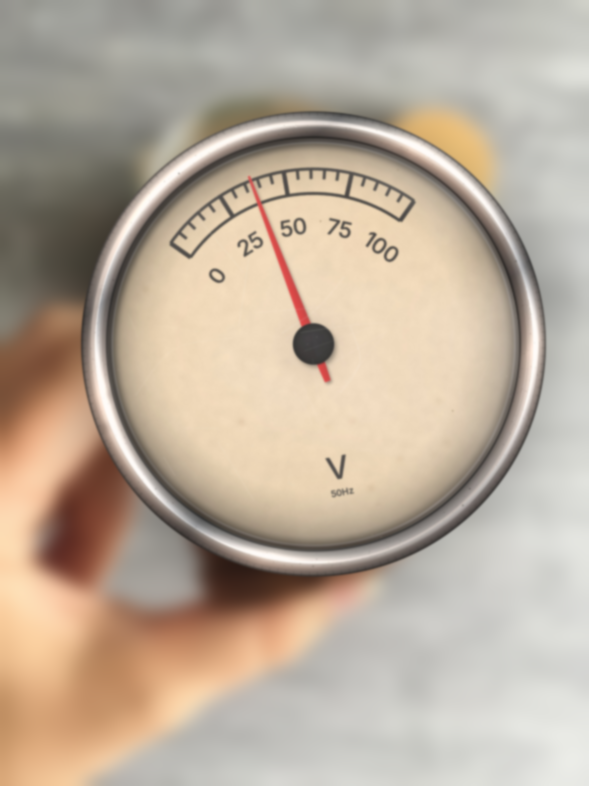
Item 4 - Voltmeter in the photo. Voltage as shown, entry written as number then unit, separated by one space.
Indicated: 37.5 V
